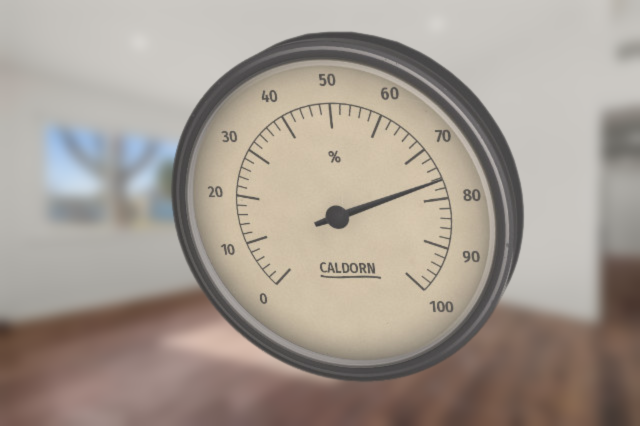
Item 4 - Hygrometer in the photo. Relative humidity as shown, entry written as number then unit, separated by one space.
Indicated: 76 %
